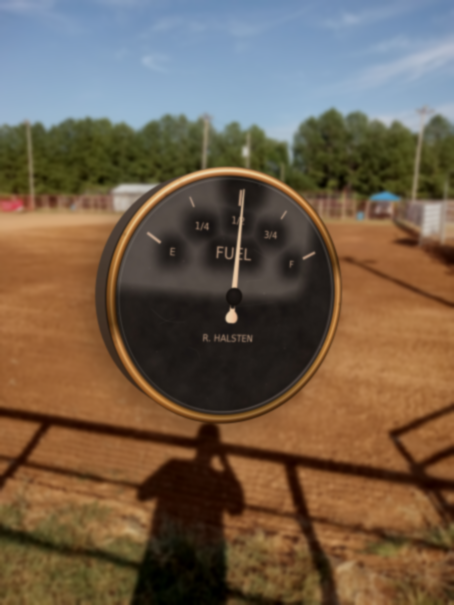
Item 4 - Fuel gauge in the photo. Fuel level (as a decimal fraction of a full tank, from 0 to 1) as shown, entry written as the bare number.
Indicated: 0.5
